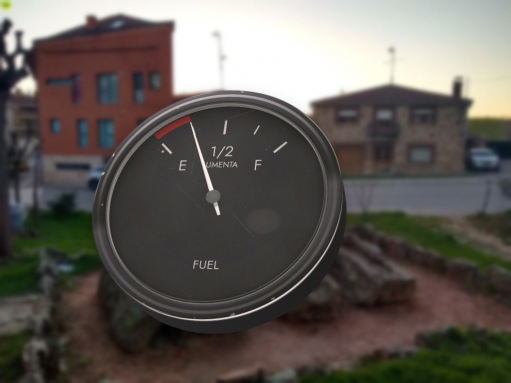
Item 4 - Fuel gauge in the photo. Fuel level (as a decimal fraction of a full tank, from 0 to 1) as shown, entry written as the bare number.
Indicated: 0.25
